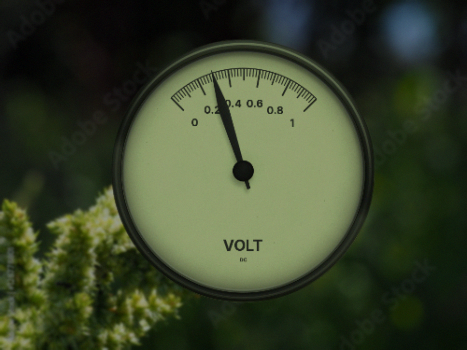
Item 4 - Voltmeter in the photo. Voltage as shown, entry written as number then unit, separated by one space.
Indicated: 0.3 V
